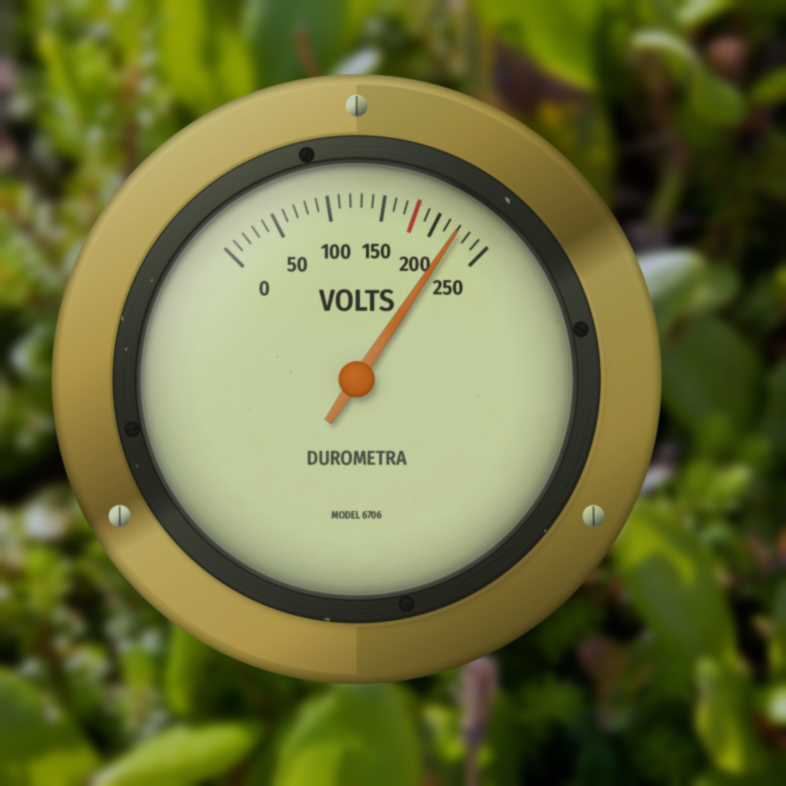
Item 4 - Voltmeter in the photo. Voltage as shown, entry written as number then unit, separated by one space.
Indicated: 220 V
